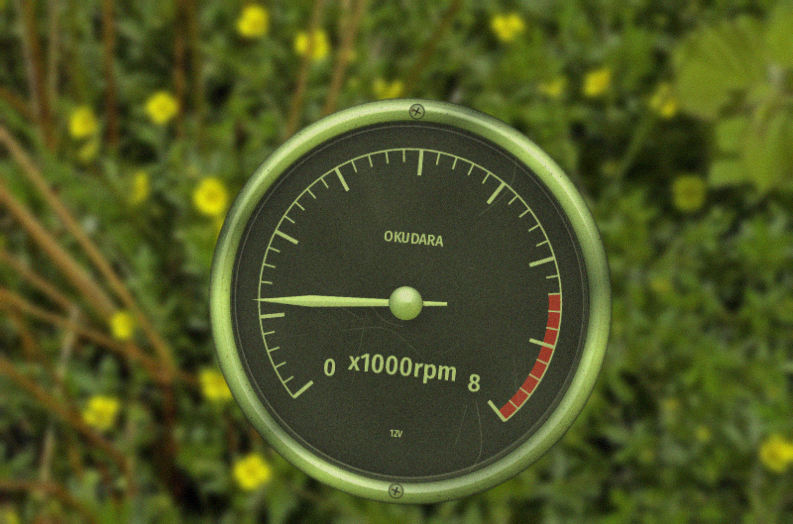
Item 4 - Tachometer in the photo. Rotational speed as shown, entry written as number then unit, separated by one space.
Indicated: 1200 rpm
